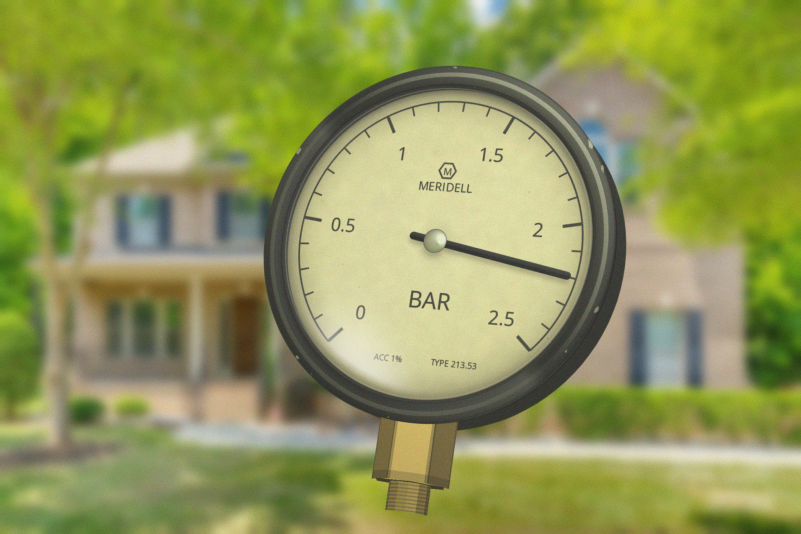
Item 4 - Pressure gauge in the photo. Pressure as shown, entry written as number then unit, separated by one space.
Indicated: 2.2 bar
